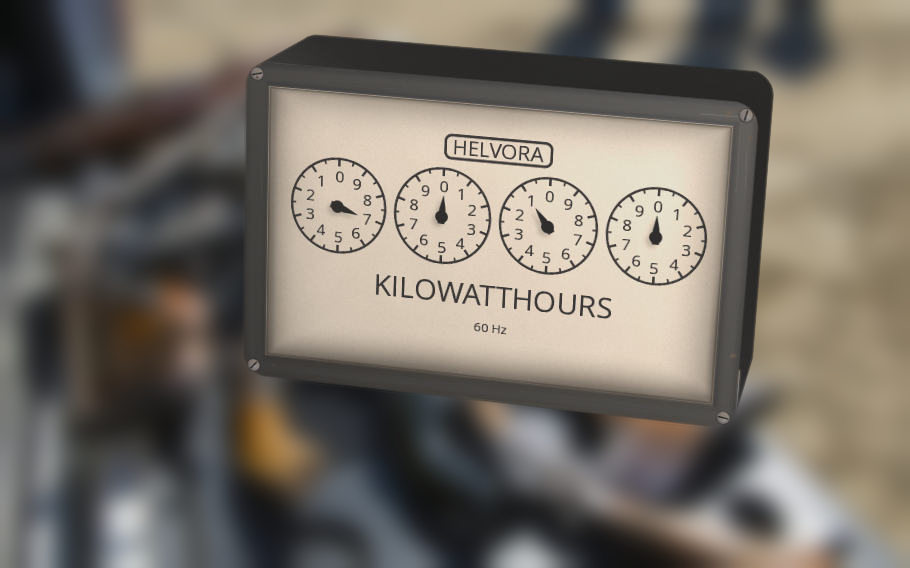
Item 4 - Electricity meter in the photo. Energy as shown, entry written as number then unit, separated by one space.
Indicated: 7010 kWh
